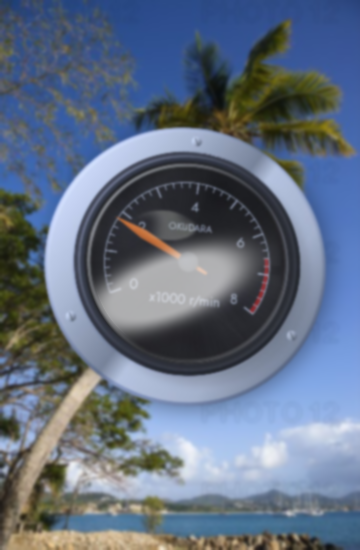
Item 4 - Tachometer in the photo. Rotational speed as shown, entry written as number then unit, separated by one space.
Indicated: 1800 rpm
